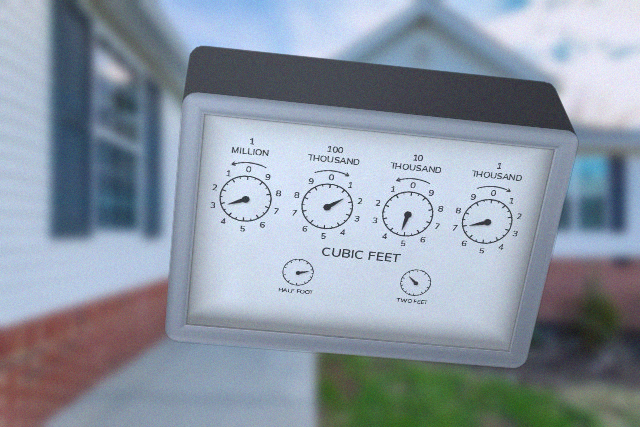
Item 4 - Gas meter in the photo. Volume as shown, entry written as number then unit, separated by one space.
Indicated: 314700 ft³
